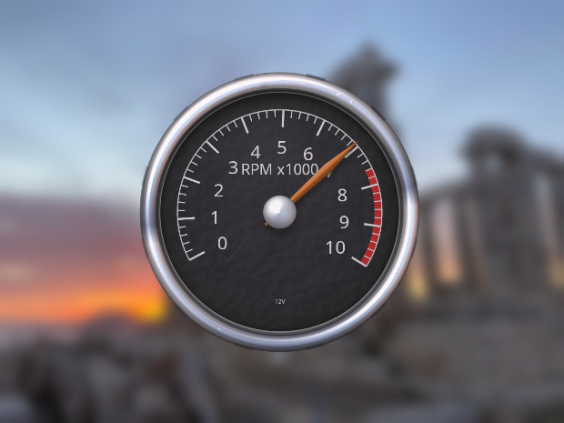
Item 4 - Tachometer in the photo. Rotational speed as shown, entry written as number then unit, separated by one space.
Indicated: 6900 rpm
